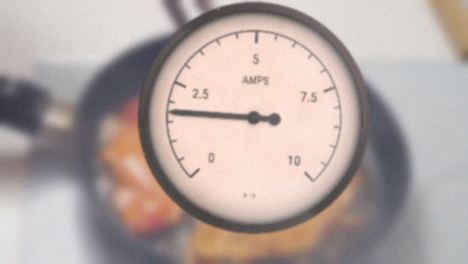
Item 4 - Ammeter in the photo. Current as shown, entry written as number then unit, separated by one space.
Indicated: 1.75 A
